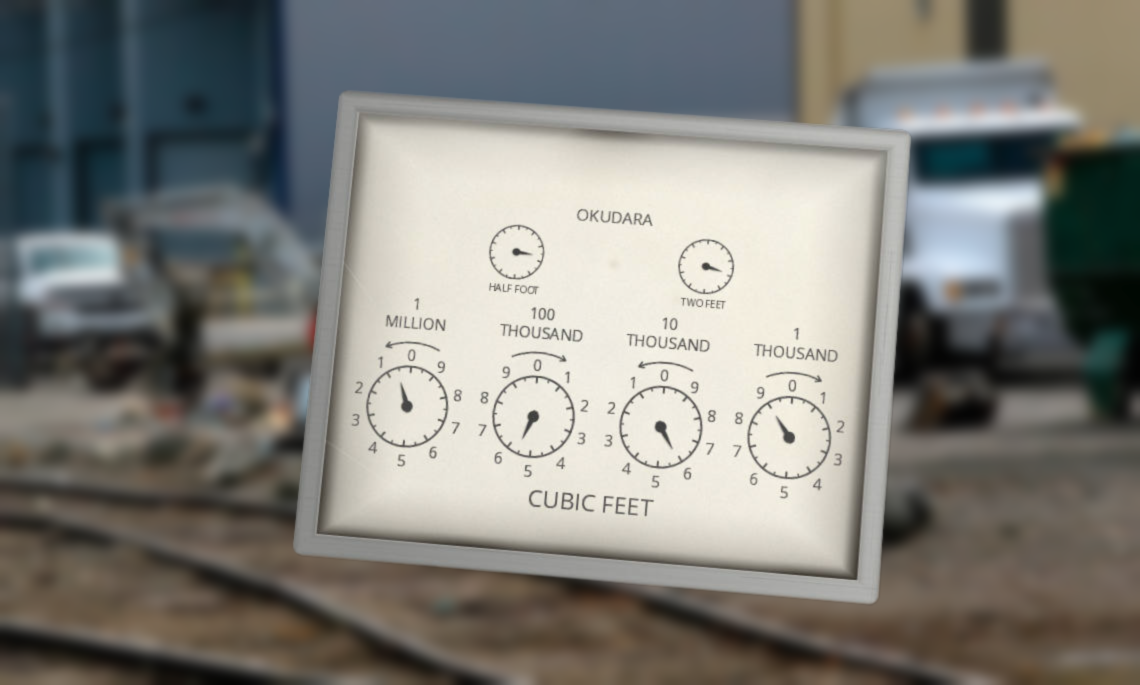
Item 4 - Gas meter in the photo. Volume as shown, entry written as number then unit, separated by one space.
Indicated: 55900 ft³
